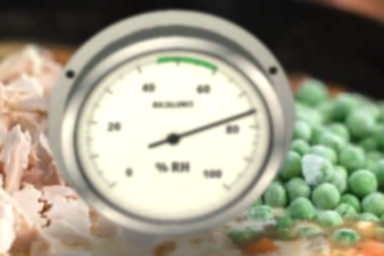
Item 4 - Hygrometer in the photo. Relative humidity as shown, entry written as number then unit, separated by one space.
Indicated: 75 %
